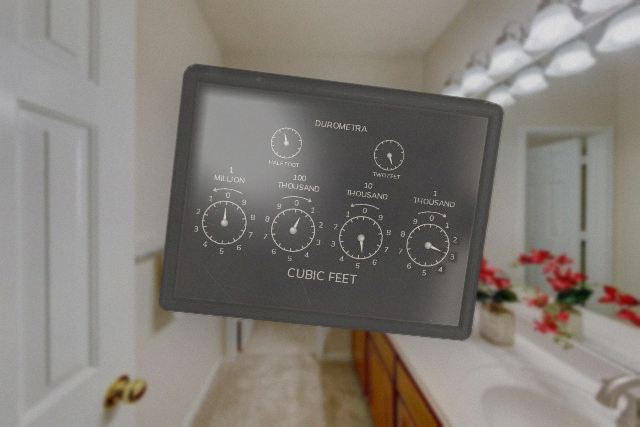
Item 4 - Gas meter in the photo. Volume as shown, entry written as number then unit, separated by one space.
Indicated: 5300 ft³
